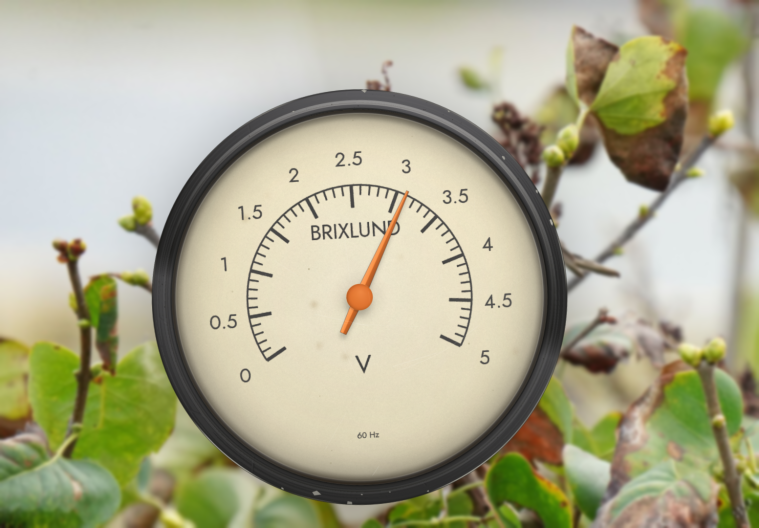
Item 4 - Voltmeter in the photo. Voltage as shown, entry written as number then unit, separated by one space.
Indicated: 3.1 V
